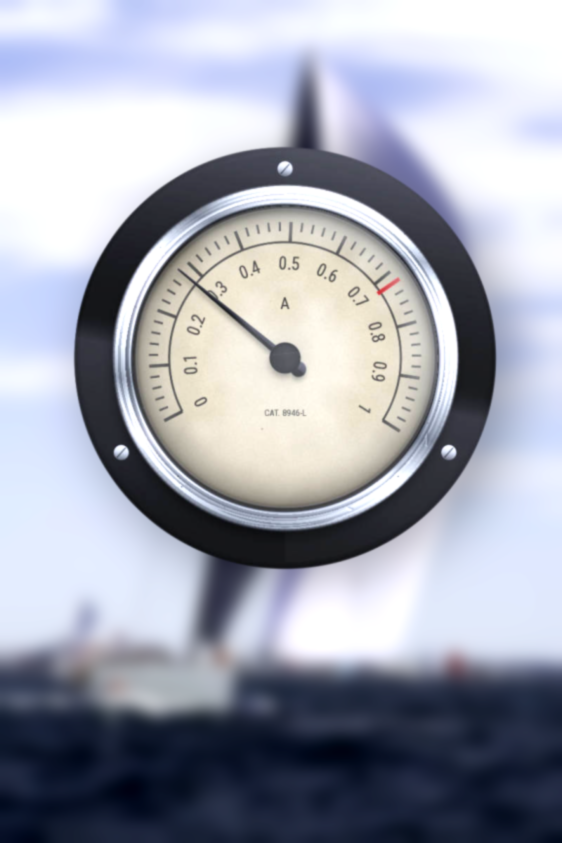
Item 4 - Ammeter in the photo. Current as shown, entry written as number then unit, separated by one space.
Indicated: 0.28 A
